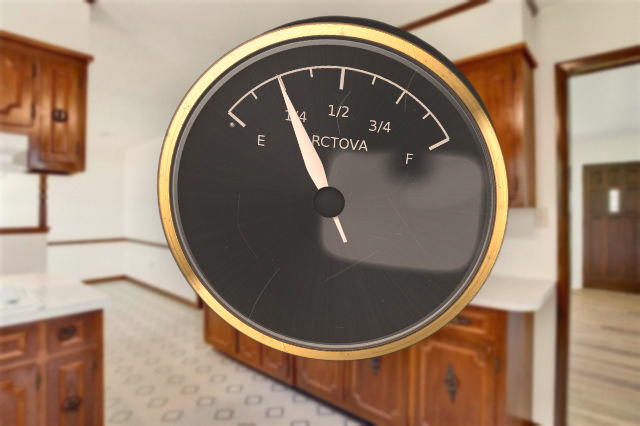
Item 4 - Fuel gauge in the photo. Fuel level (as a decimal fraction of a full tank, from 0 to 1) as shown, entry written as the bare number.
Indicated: 0.25
